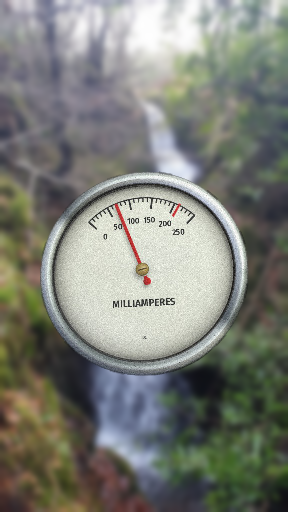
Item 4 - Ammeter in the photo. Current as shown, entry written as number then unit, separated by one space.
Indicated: 70 mA
